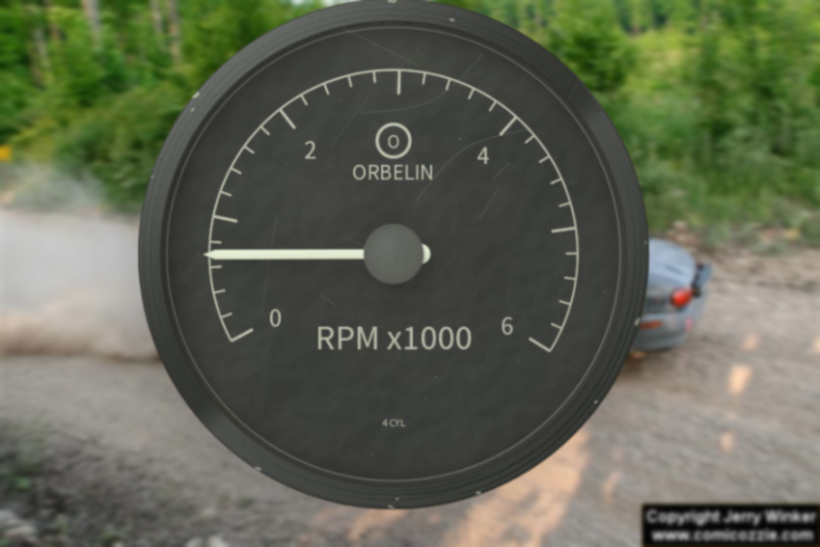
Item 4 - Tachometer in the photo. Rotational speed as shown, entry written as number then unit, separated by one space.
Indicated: 700 rpm
